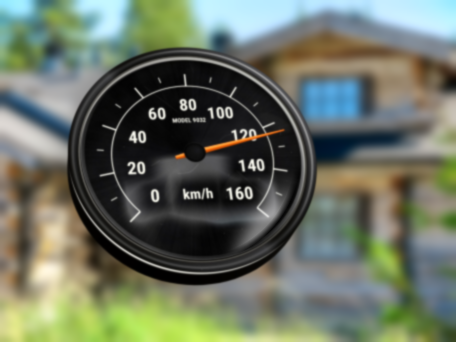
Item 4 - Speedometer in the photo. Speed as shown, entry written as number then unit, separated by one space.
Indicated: 125 km/h
